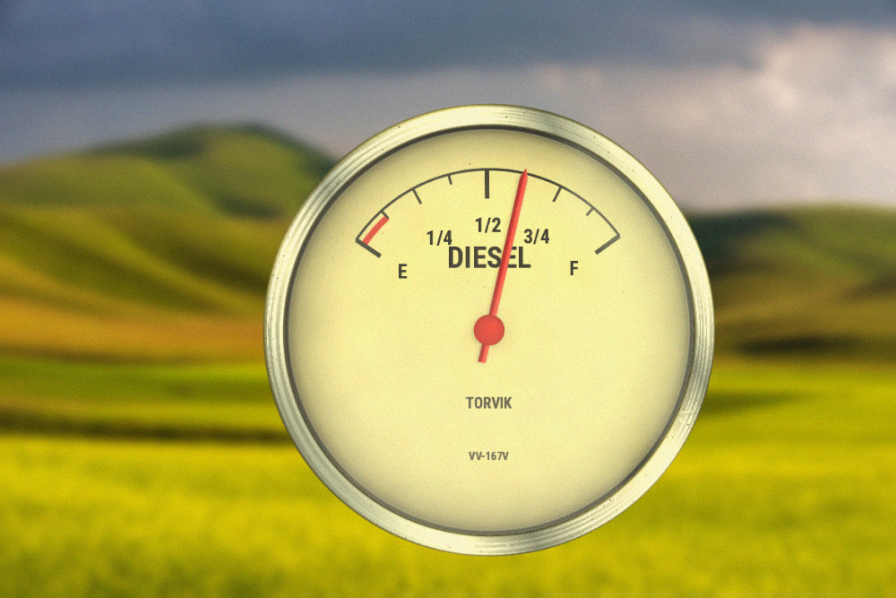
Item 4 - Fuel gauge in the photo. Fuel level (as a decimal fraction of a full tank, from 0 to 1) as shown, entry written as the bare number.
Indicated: 0.625
